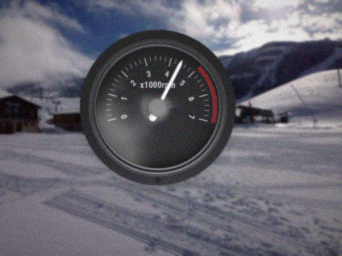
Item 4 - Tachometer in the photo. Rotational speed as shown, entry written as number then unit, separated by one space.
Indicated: 4400 rpm
